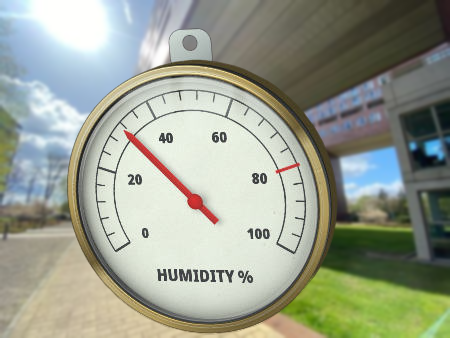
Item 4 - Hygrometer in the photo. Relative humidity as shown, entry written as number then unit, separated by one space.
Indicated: 32 %
